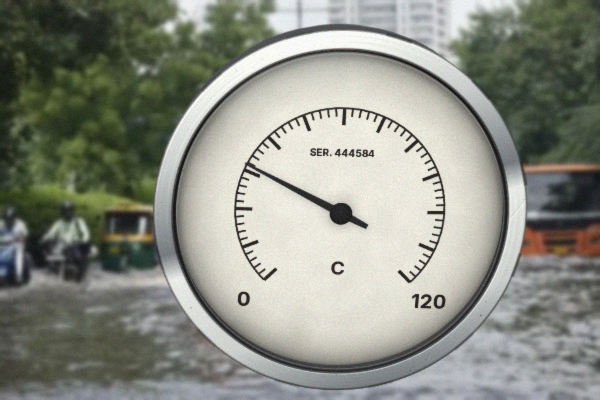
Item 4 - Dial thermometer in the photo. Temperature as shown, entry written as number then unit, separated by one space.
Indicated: 32 °C
